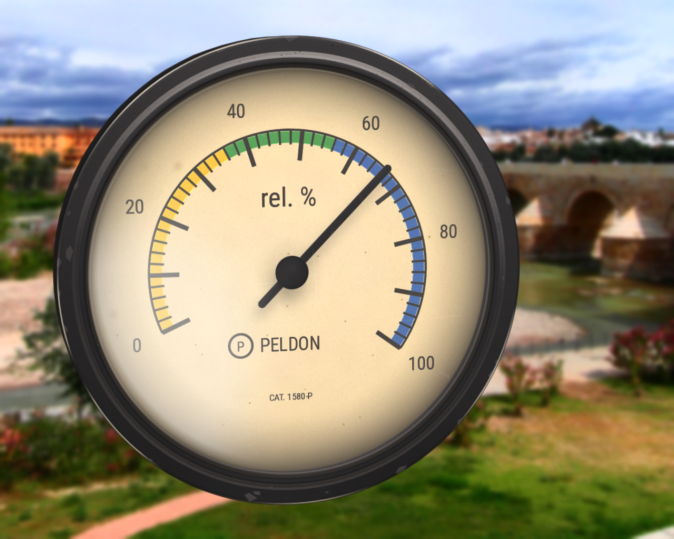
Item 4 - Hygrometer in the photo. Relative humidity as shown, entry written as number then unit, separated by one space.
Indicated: 66 %
